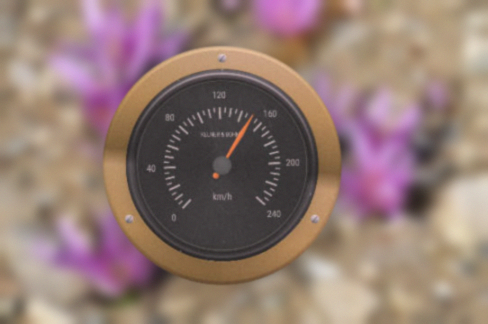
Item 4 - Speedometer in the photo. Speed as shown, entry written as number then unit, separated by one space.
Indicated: 150 km/h
